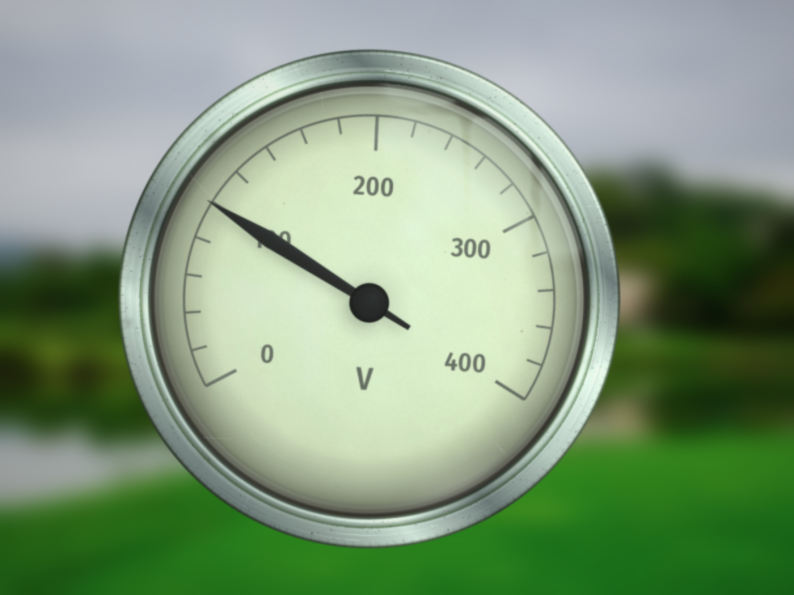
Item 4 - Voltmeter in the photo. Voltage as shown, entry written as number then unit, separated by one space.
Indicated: 100 V
